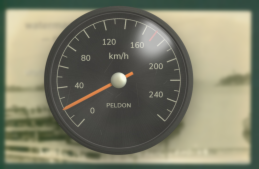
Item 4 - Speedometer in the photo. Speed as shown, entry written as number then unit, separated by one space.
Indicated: 20 km/h
